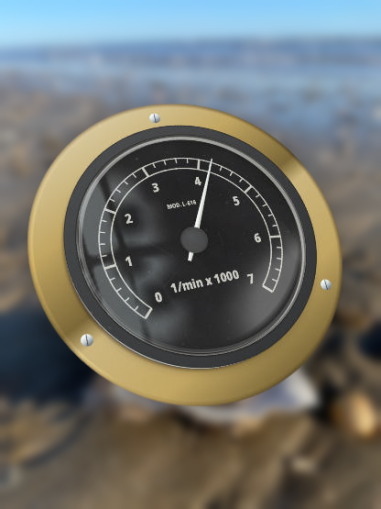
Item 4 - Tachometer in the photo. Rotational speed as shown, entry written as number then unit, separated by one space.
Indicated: 4200 rpm
